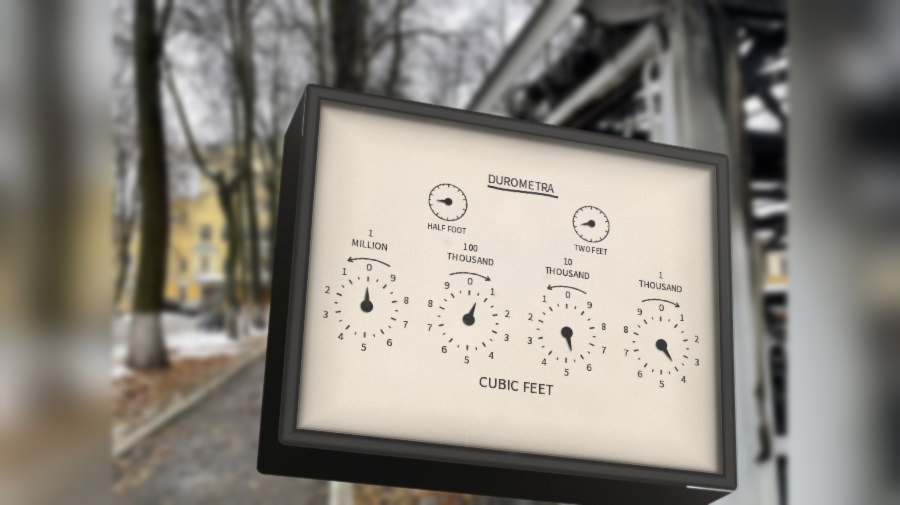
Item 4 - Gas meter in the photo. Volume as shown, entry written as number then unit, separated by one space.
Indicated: 5400 ft³
